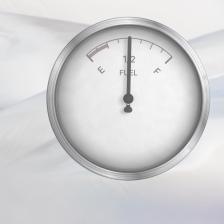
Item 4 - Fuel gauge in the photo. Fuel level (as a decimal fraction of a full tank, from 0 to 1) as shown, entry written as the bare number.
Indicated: 0.5
